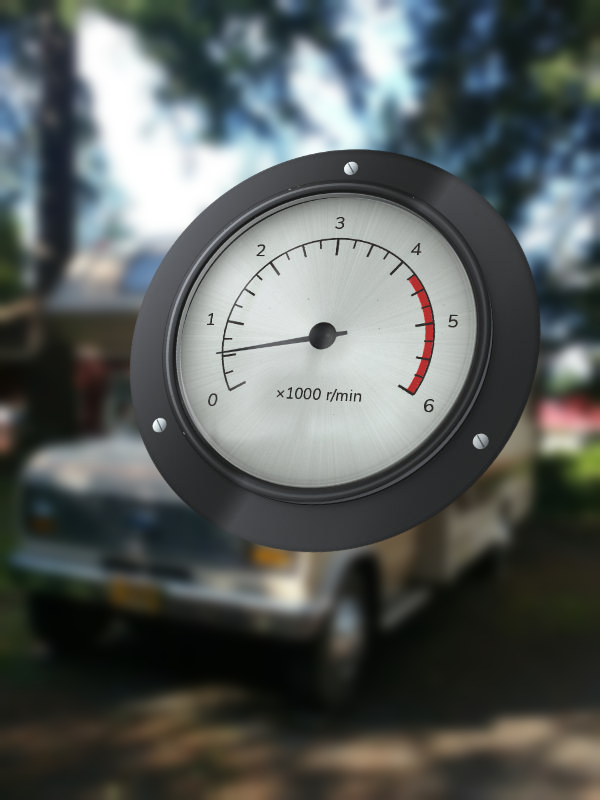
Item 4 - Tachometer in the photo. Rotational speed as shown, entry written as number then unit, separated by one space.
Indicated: 500 rpm
